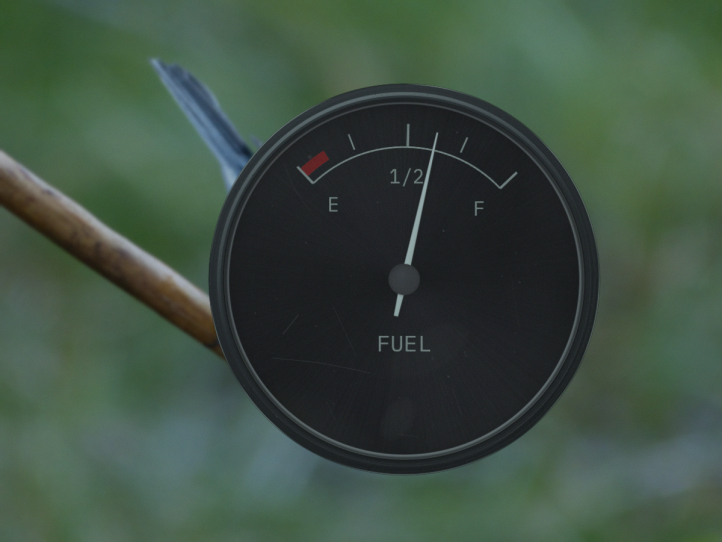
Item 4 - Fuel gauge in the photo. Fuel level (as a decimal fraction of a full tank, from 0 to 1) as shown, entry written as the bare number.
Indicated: 0.625
